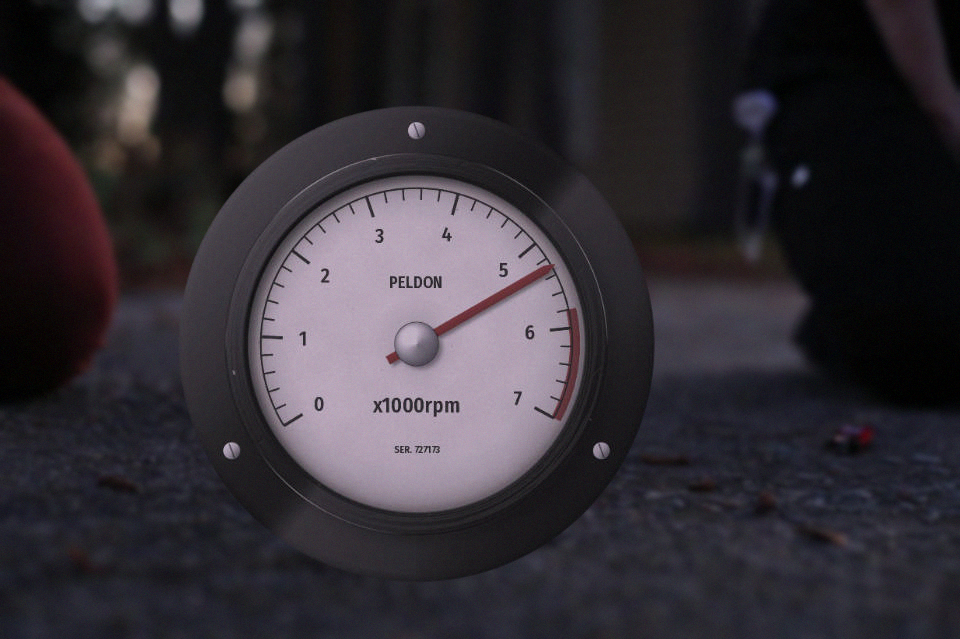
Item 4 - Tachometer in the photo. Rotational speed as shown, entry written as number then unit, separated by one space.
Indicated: 5300 rpm
